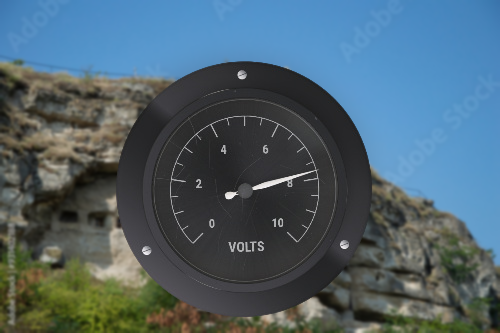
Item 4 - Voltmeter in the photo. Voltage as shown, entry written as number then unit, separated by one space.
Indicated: 7.75 V
